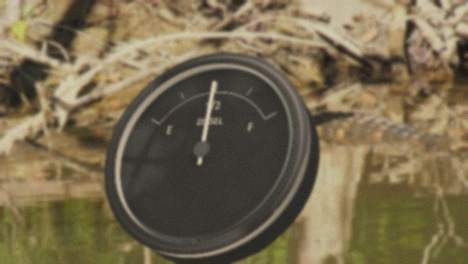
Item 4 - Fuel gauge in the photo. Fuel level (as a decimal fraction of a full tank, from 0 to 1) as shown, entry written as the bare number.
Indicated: 0.5
